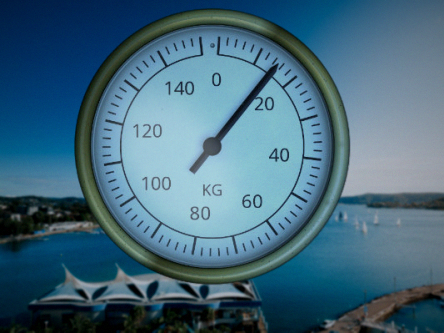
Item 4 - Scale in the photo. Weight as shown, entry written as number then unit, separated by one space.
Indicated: 15 kg
